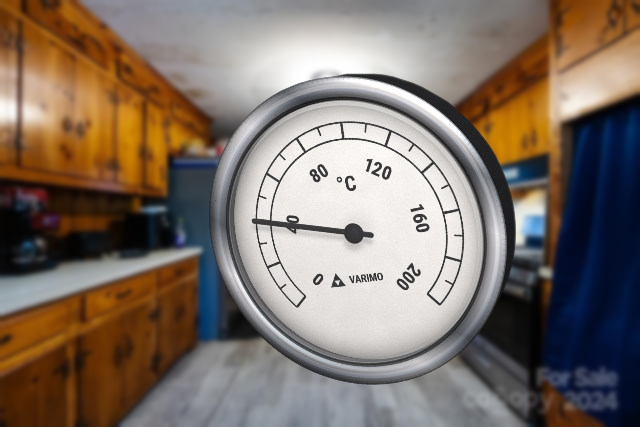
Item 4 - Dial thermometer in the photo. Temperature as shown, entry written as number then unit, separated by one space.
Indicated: 40 °C
